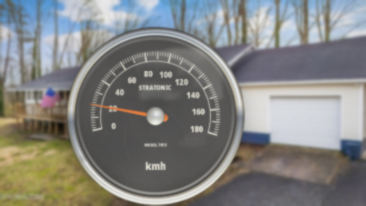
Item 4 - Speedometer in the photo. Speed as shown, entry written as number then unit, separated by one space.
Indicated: 20 km/h
